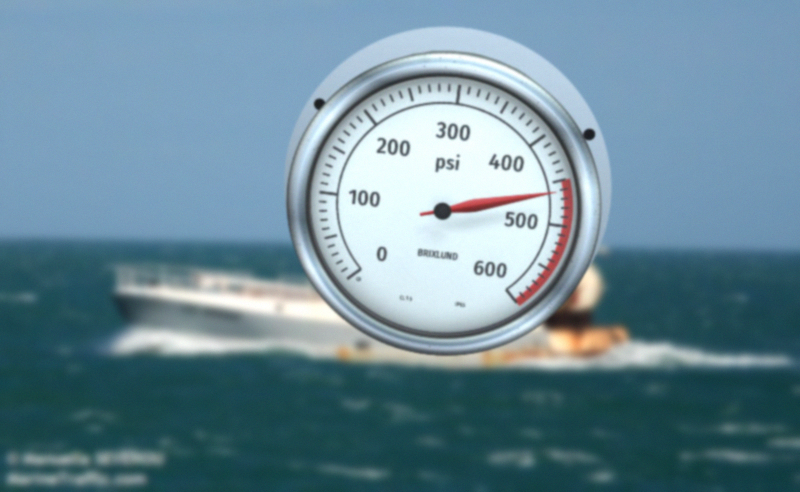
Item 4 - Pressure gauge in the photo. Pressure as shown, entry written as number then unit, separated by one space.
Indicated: 460 psi
